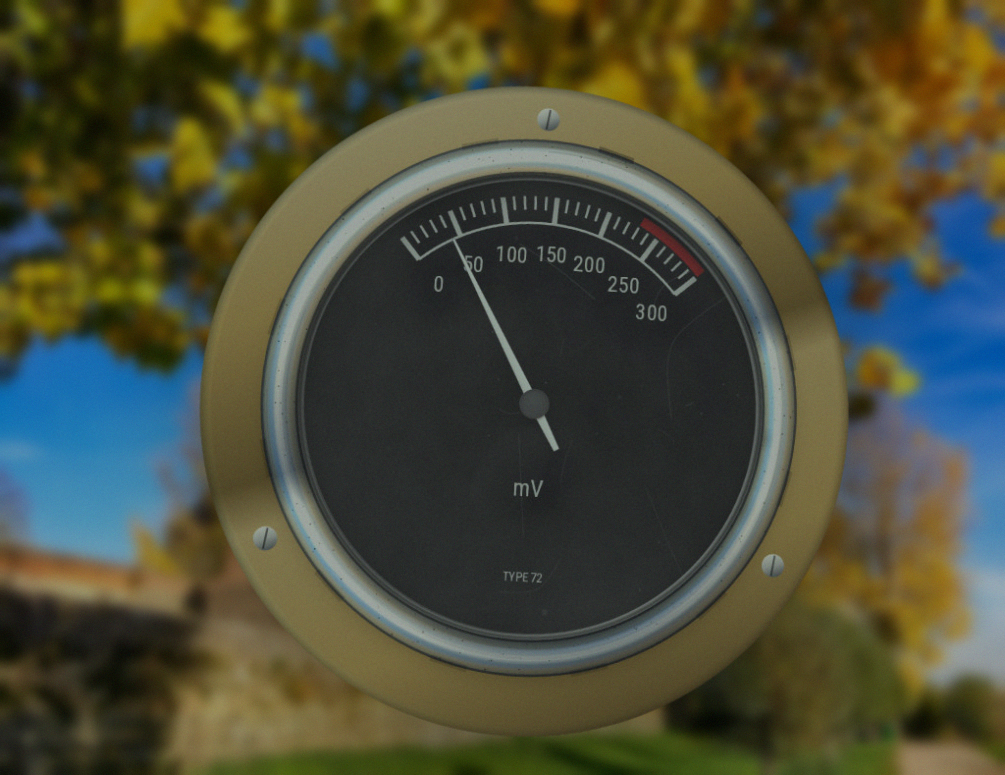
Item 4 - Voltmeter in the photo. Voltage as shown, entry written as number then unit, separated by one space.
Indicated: 40 mV
